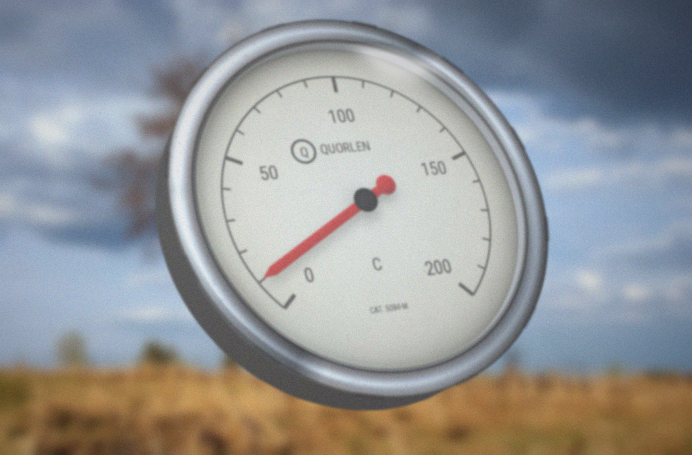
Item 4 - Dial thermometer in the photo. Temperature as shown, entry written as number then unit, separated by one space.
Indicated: 10 °C
